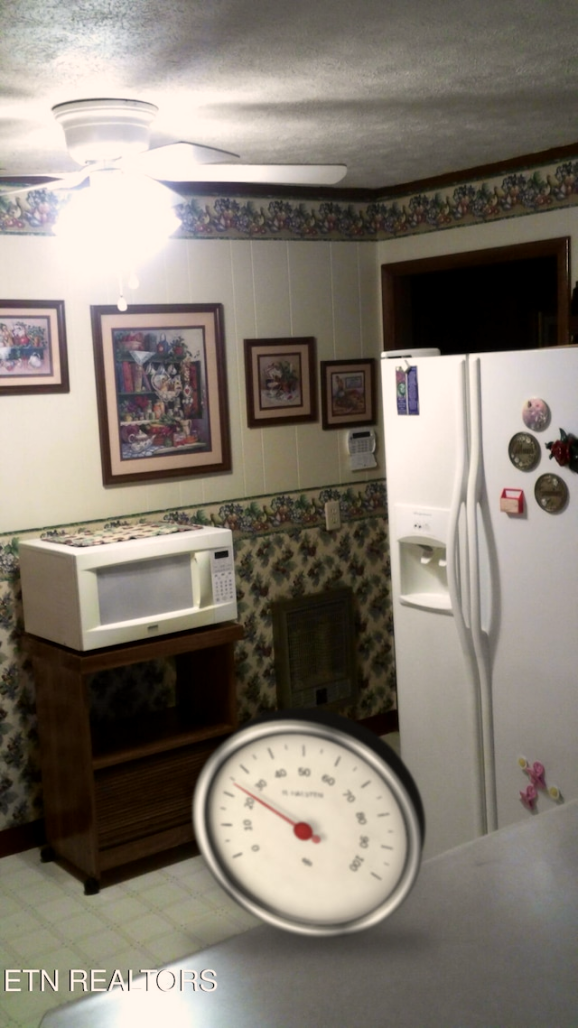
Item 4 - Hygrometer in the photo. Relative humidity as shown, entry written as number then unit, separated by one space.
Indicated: 25 %
